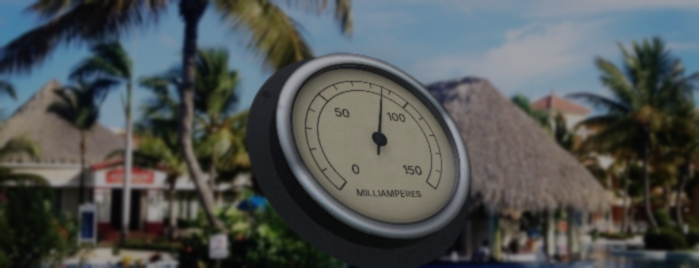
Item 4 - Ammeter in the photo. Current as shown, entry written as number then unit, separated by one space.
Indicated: 85 mA
